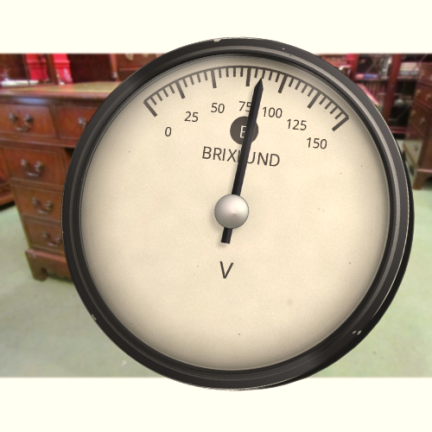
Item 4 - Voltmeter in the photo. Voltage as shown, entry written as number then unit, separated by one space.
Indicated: 85 V
